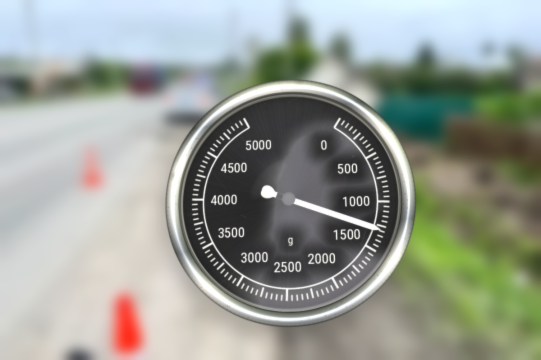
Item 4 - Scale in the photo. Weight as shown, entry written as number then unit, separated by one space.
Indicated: 1300 g
